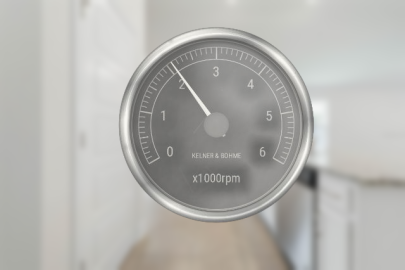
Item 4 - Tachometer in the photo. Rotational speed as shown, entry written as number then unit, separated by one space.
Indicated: 2100 rpm
